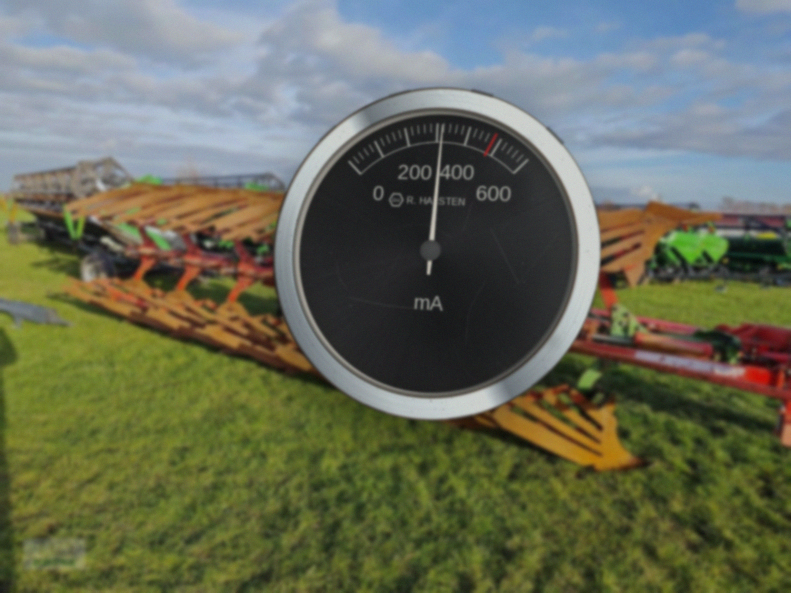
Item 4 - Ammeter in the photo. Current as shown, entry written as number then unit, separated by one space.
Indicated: 320 mA
